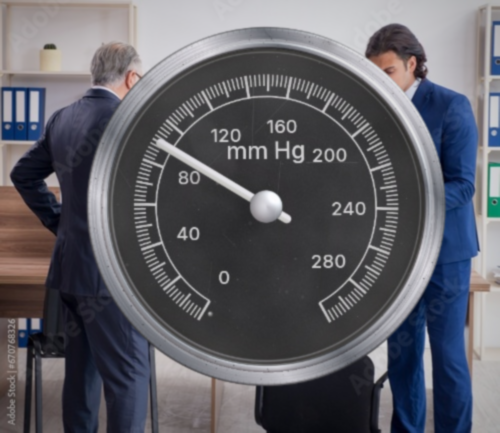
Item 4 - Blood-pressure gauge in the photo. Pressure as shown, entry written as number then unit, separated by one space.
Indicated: 90 mmHg
